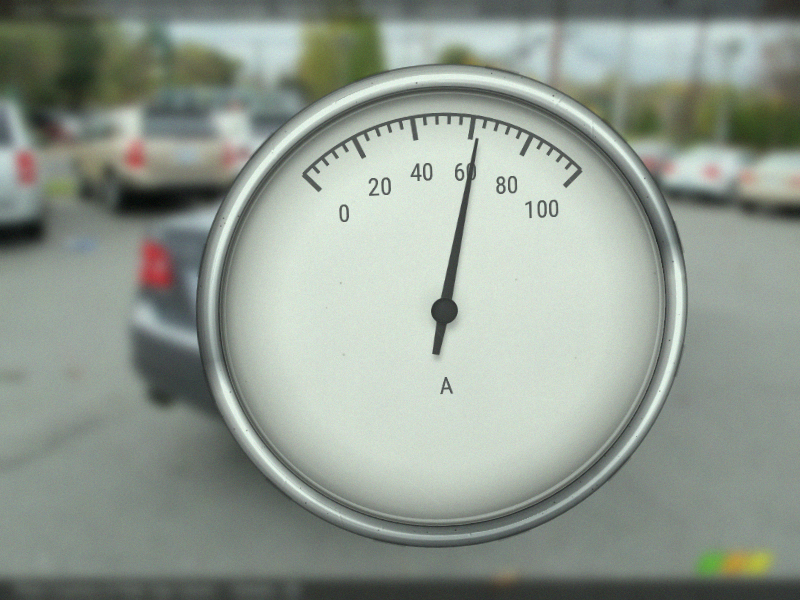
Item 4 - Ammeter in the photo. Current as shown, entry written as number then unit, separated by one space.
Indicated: 62 A
